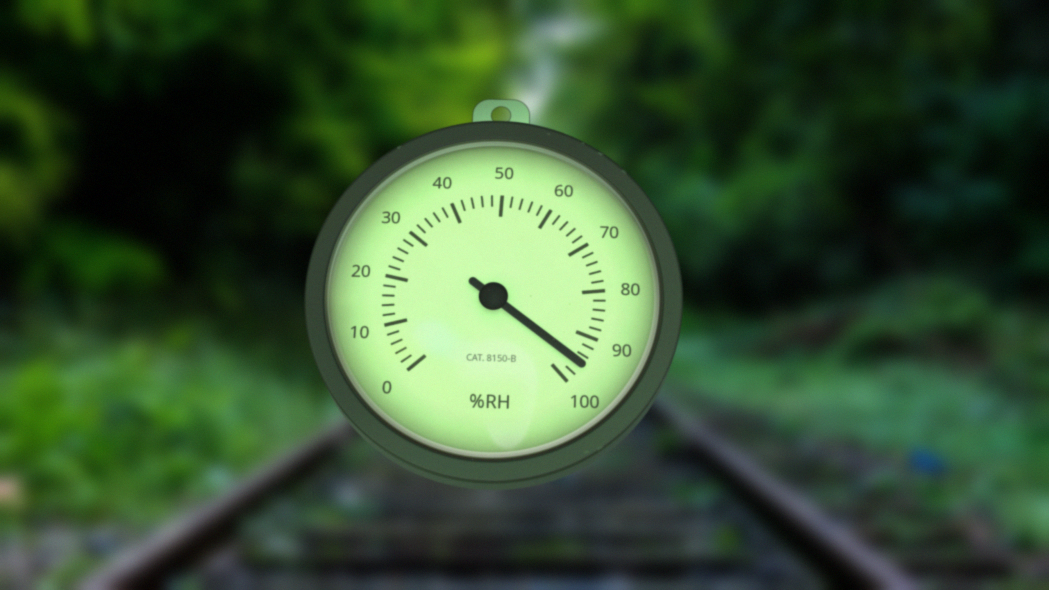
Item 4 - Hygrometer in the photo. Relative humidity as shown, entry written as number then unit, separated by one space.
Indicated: 96 %
